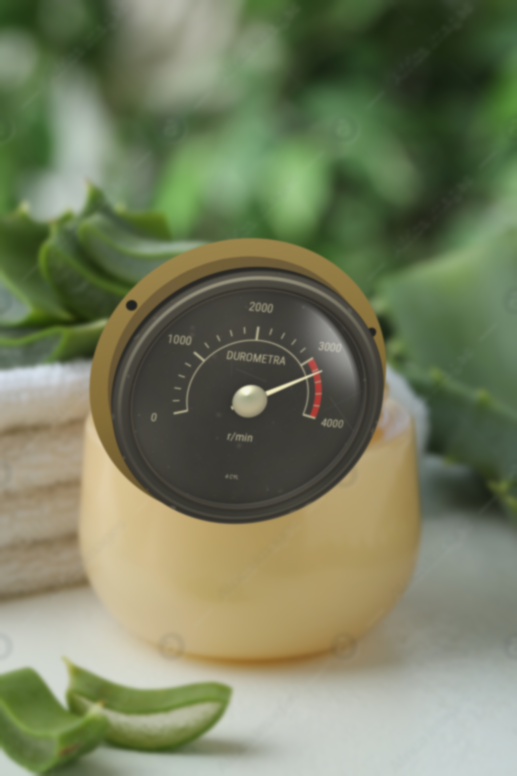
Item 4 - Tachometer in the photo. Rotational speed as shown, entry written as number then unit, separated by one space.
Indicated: 3200 rpm
